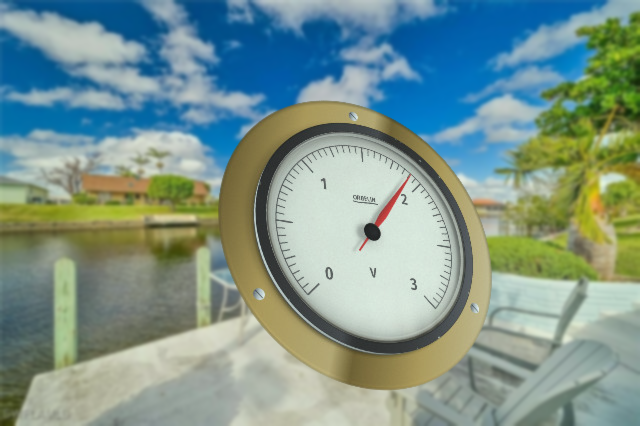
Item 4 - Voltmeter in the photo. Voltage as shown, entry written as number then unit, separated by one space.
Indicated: 1.9 V
